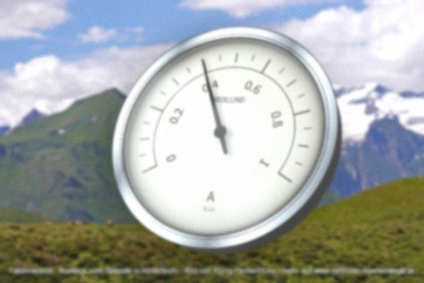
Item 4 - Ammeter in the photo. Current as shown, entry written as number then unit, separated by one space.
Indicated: 0.4 A
